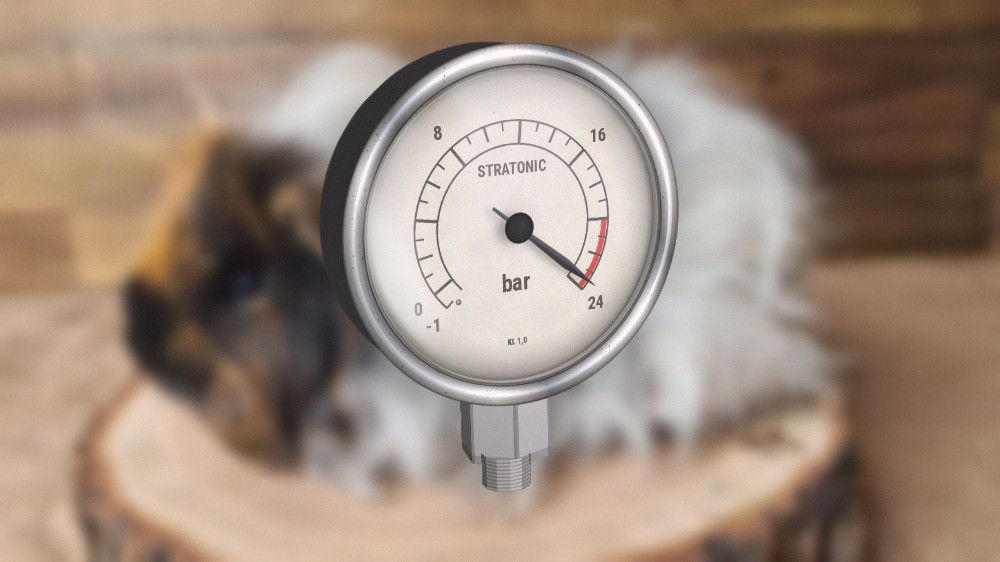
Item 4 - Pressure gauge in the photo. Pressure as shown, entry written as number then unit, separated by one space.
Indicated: 23.5 bar
